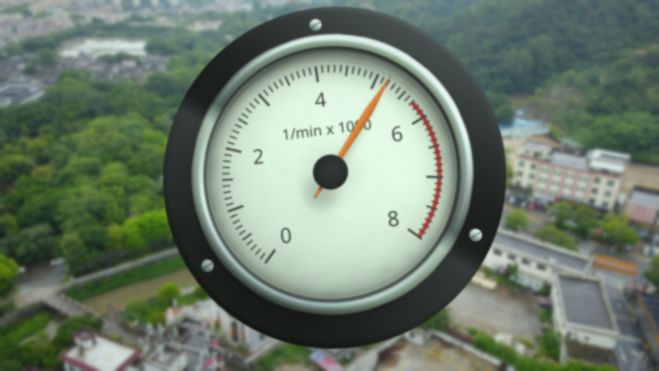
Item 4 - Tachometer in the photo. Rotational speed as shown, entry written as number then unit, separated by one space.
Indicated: 5200 rpm
